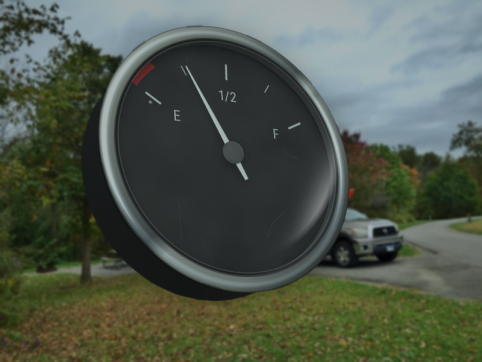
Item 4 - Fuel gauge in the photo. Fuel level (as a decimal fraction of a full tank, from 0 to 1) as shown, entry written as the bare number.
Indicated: 0.25
